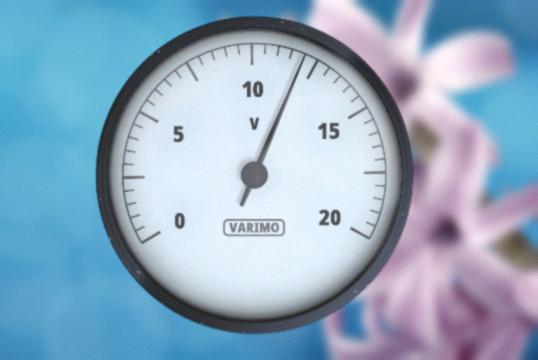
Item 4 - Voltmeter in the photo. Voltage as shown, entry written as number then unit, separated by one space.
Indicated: 12 V
